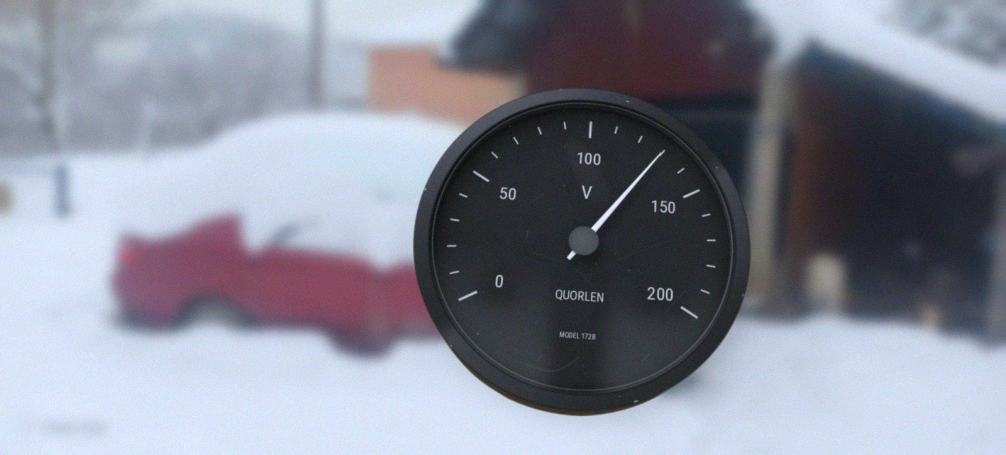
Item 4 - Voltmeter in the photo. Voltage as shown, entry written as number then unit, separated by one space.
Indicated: 130 V
